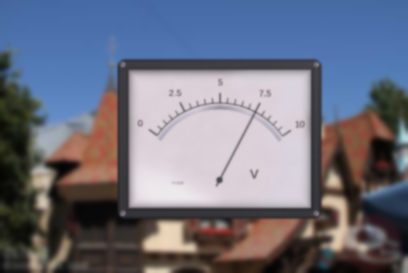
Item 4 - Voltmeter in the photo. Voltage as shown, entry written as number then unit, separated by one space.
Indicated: 7.5 V
